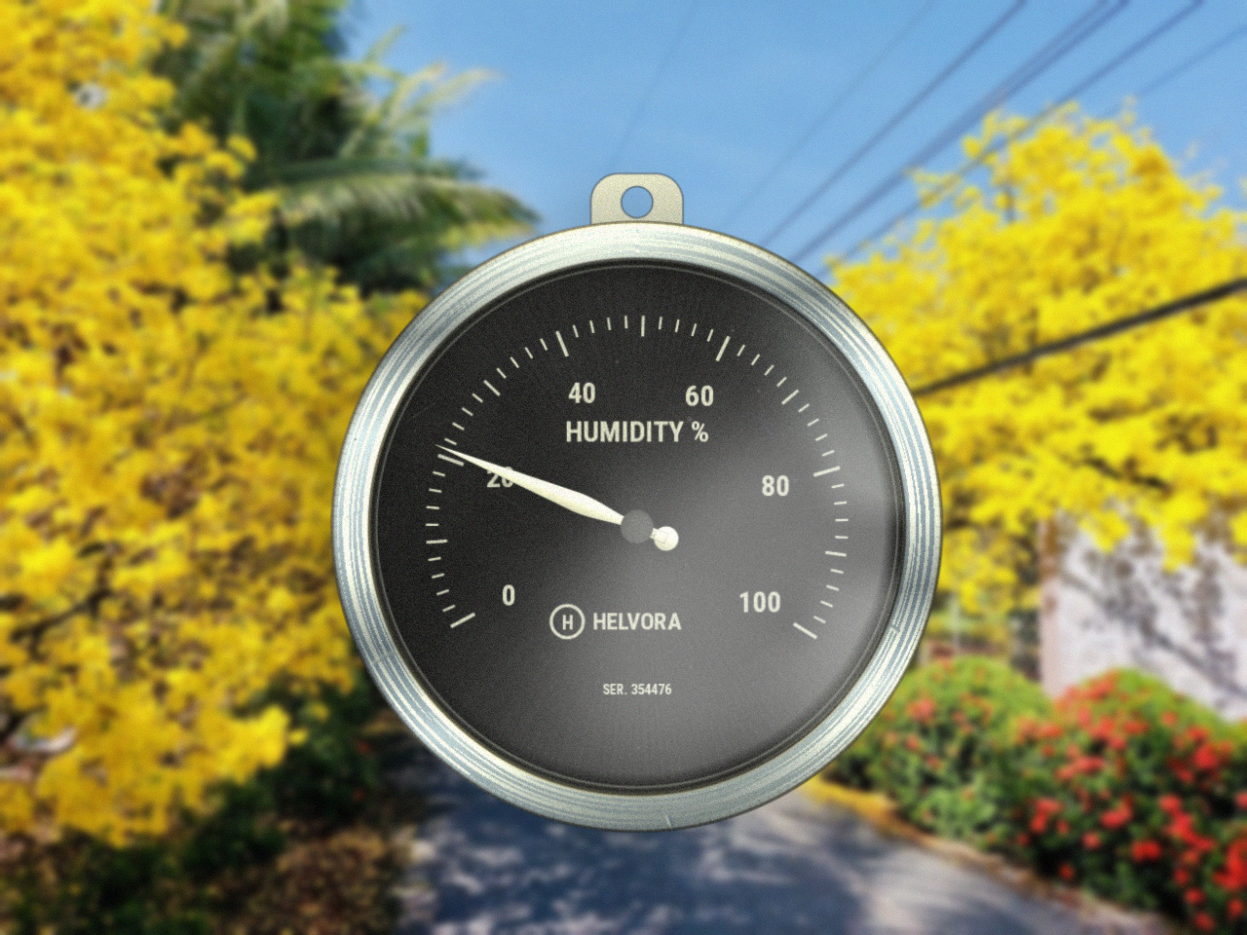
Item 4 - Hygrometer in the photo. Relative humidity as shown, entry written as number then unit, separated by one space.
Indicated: 21 %
